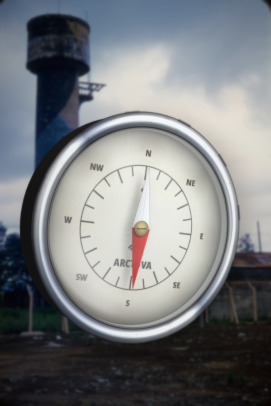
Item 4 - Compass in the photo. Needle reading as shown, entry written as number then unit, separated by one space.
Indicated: 180 °
